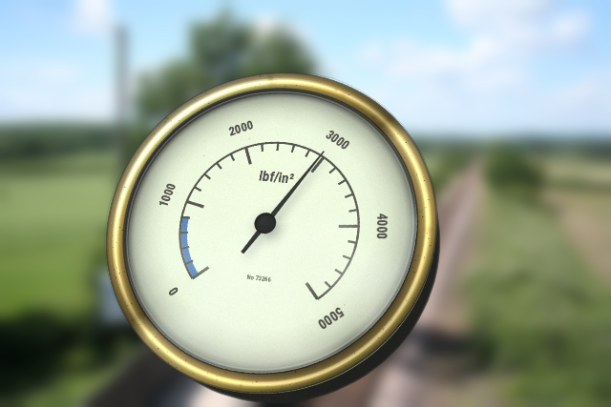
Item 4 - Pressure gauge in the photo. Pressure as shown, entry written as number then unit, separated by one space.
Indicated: 3000 psi
